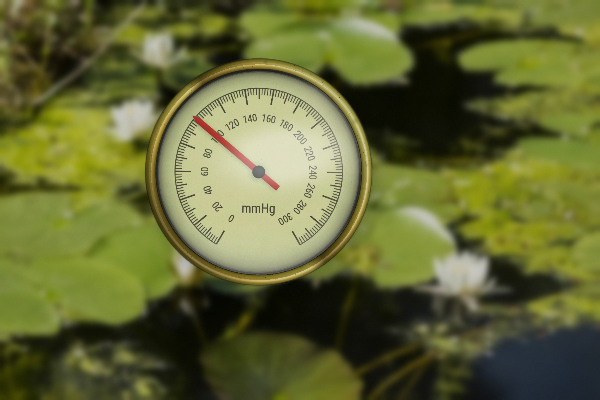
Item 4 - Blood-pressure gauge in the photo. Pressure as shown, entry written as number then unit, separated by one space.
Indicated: 100 mmHg
